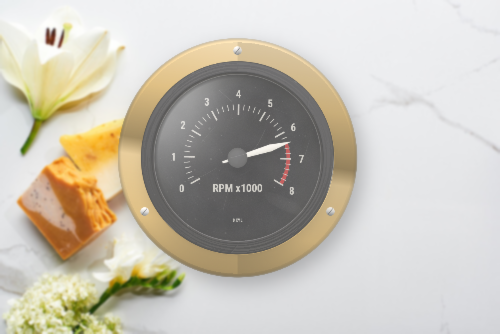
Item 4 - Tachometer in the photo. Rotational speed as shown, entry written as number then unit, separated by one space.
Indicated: 6400 rpm
